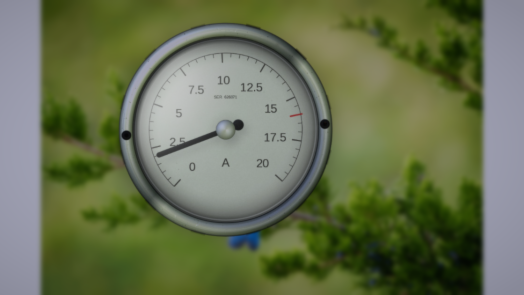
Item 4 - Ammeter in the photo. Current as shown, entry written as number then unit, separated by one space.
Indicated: 2 A
